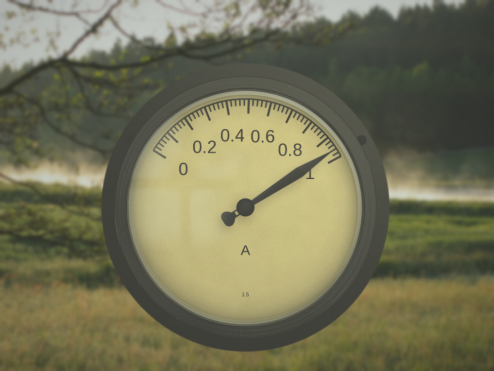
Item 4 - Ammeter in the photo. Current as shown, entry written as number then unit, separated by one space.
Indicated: 0.96 A
